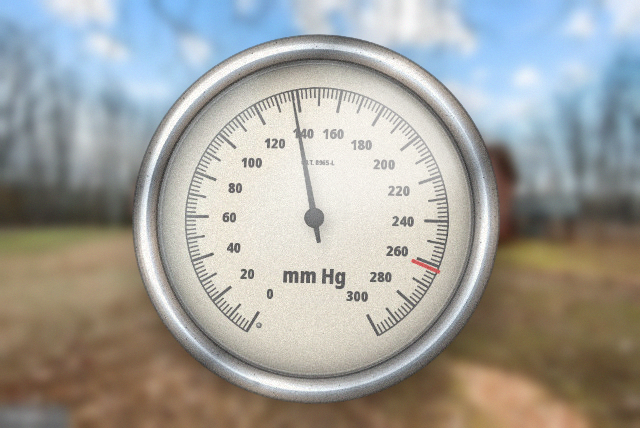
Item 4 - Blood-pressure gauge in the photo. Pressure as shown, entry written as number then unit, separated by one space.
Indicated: 138 mmHg
